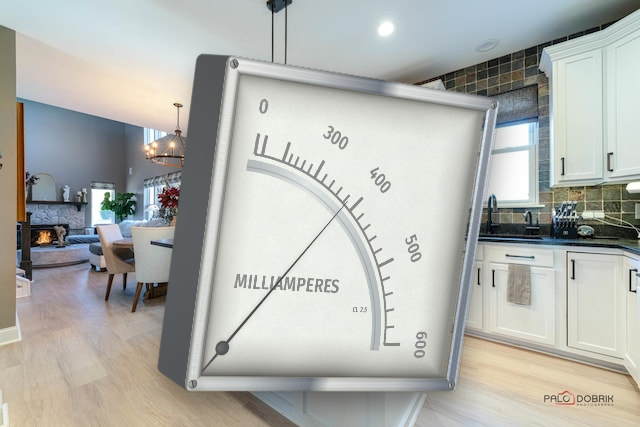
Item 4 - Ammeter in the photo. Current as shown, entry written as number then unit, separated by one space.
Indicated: 380 mA
